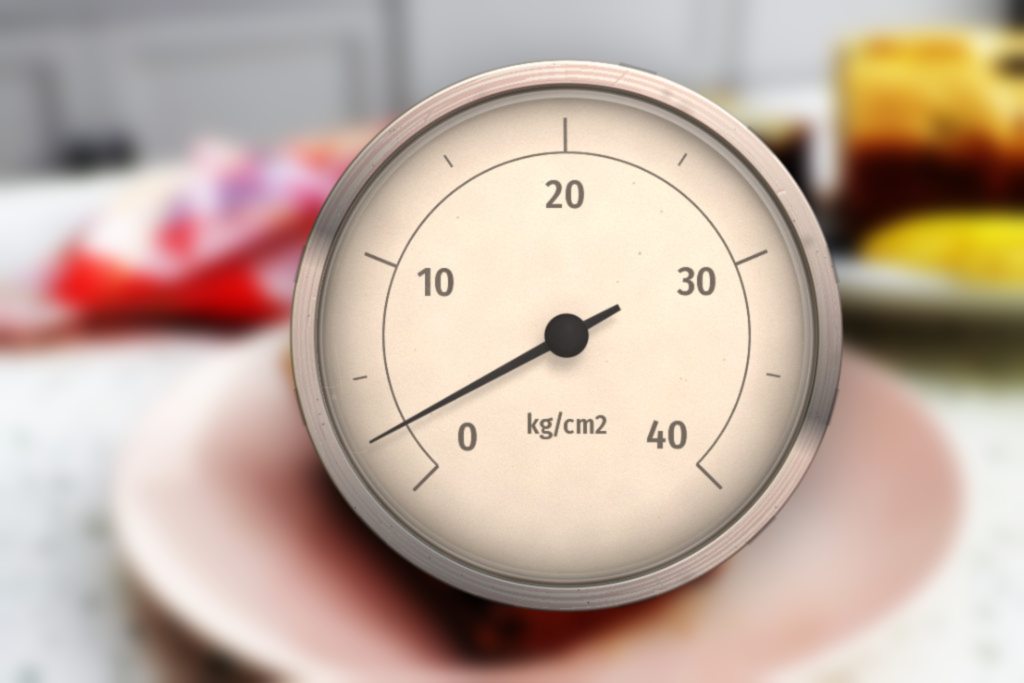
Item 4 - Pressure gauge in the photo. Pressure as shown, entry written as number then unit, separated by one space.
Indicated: 2.5 kg/cm²
